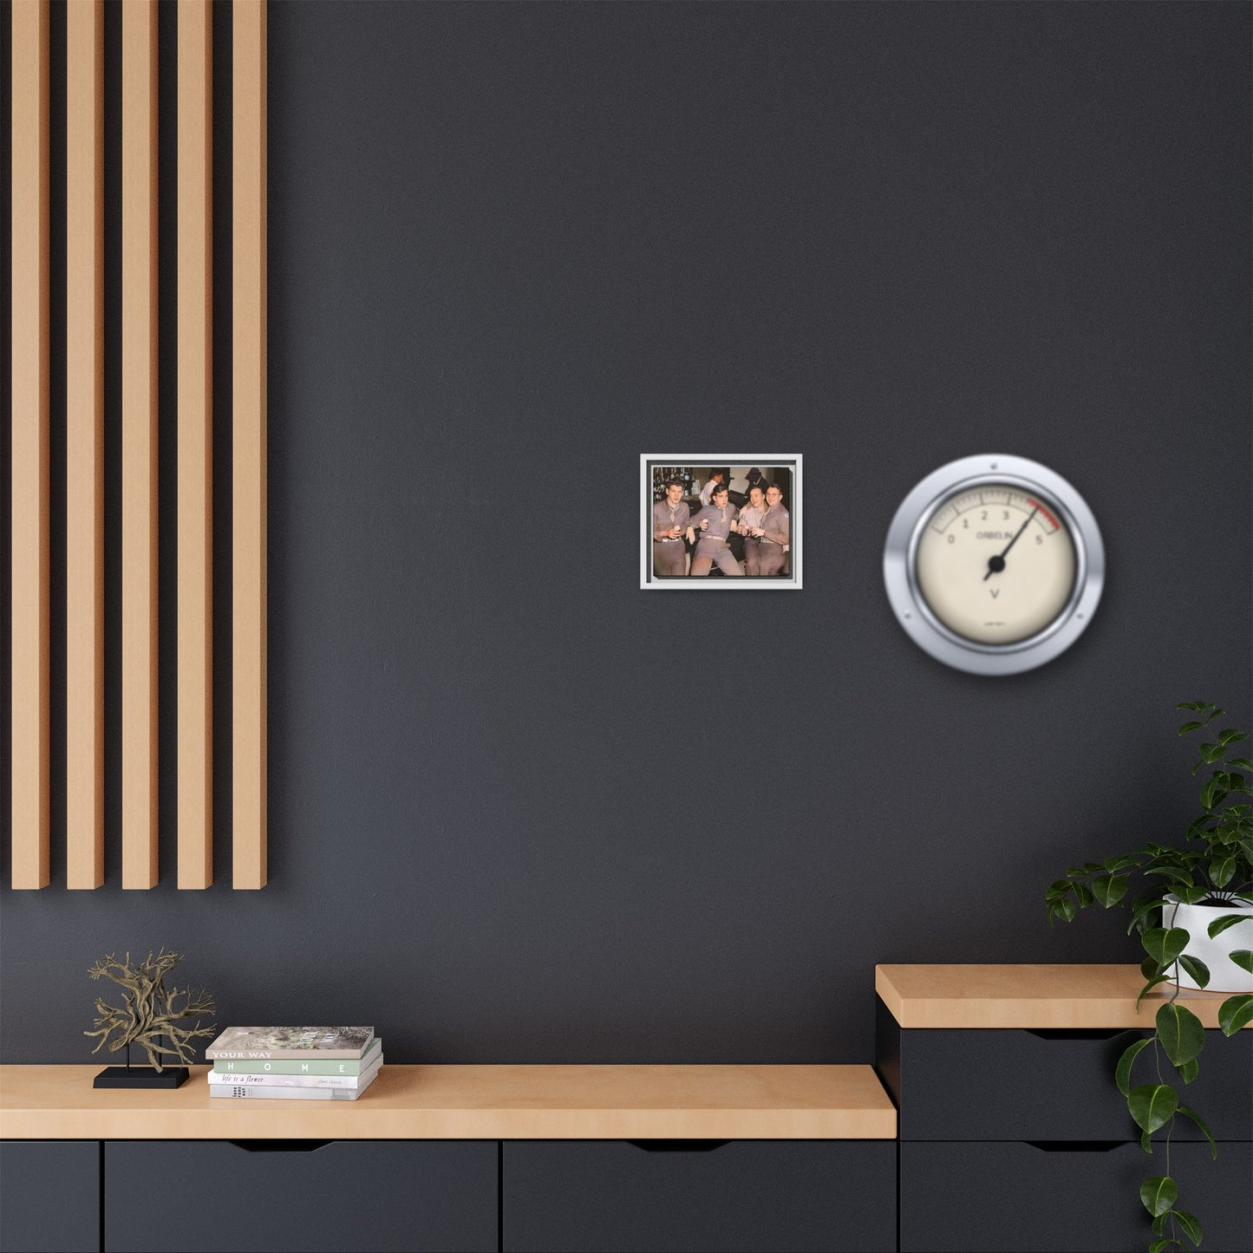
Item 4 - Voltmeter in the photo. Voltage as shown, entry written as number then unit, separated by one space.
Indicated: 4 V
